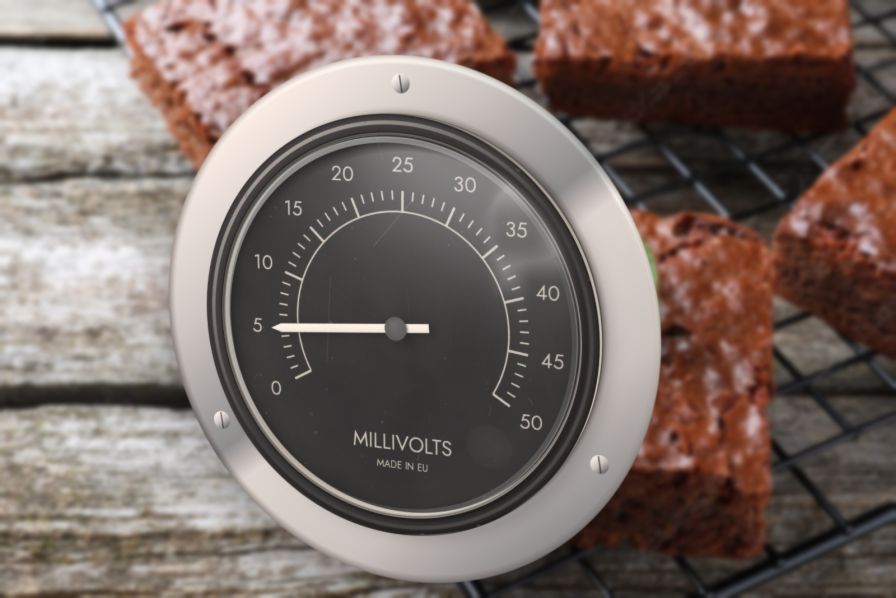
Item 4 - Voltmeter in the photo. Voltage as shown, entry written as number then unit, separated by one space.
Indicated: 5 mV
